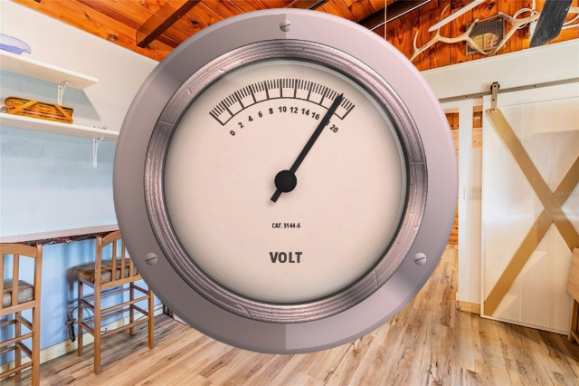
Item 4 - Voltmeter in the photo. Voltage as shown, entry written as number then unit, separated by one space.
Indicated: 18 V
